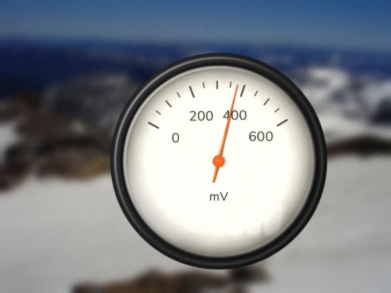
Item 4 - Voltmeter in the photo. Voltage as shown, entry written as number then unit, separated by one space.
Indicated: 375 mV
